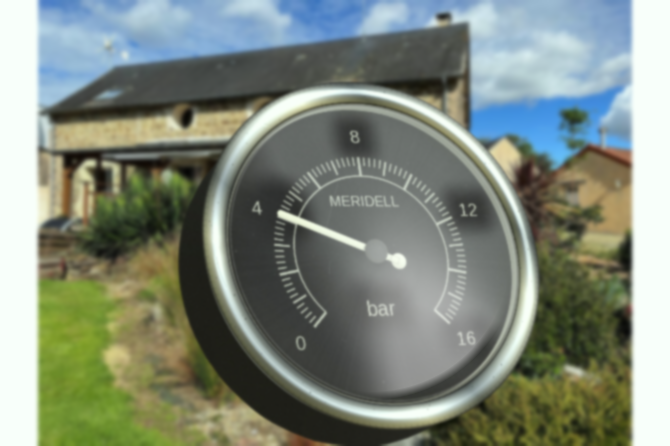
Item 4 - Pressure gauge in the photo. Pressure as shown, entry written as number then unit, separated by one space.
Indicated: 4 bar
